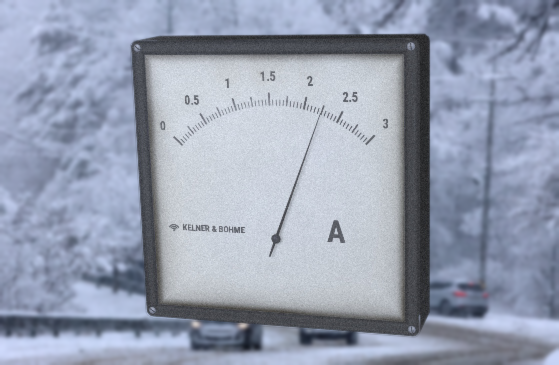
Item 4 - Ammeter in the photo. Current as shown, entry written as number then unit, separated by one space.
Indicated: 2.25 A
